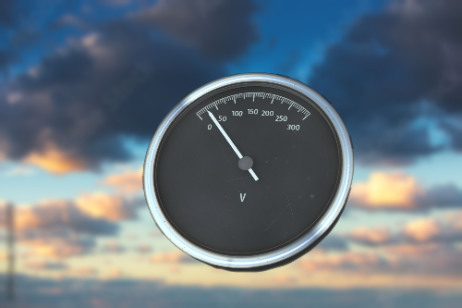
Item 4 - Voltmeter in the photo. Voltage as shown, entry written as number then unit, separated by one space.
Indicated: 25 V
